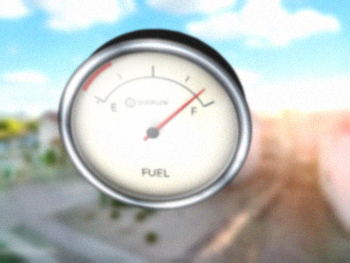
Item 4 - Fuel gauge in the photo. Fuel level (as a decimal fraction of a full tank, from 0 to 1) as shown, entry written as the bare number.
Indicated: 0.875
